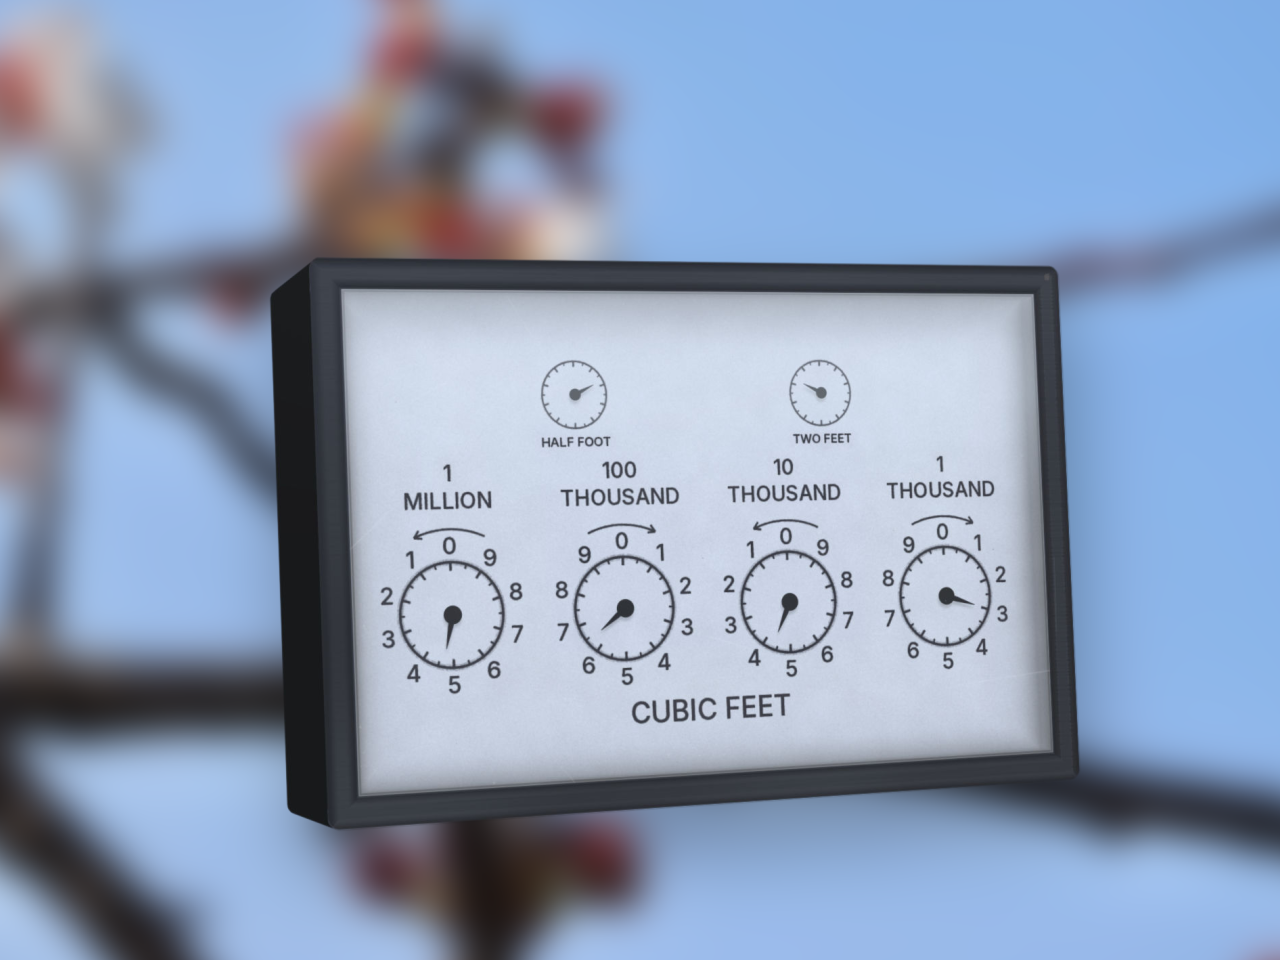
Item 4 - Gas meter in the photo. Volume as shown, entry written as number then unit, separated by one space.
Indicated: 464300 ft³
